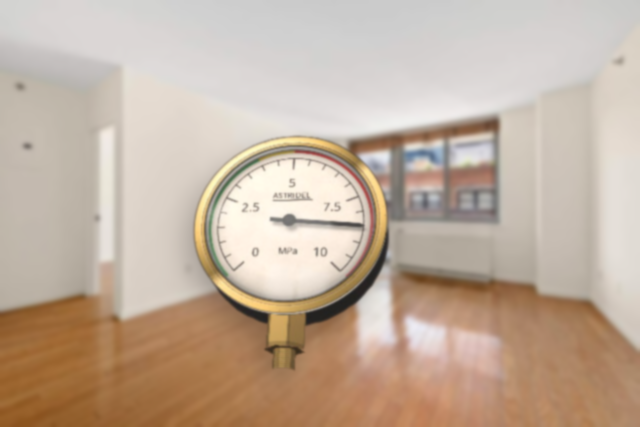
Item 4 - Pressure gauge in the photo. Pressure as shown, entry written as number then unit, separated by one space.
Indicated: 8.5 MPa
